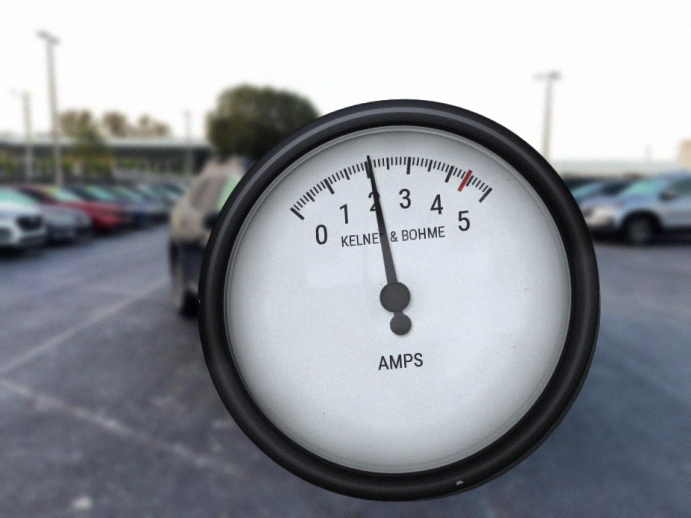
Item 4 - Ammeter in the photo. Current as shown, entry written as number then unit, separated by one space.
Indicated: 2.1 A
